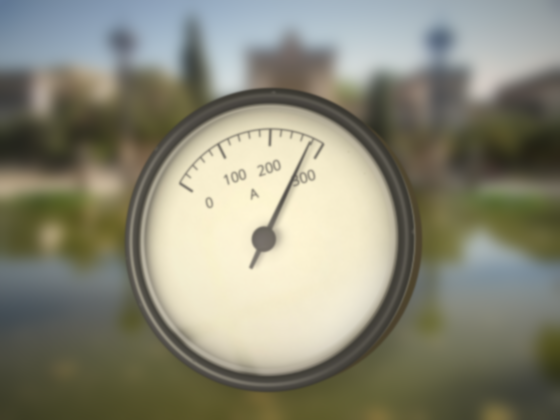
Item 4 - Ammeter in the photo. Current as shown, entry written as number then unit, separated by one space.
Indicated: 280 A
